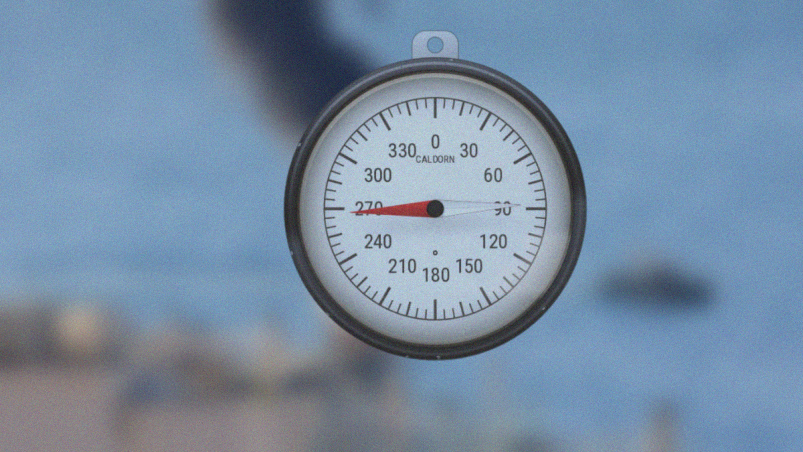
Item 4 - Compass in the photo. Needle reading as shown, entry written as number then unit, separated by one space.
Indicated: 267.5 °
